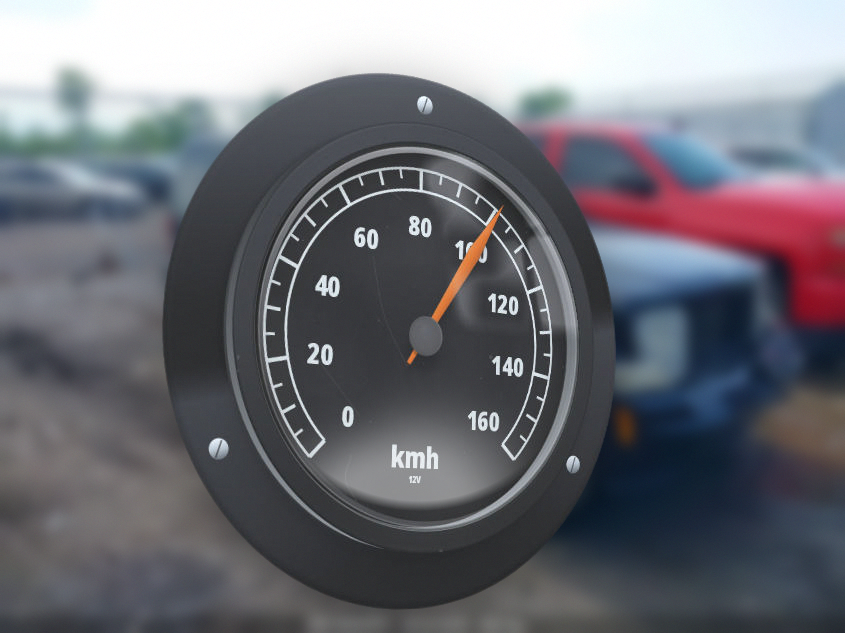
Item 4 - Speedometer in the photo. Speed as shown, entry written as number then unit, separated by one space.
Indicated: 100 km/h
